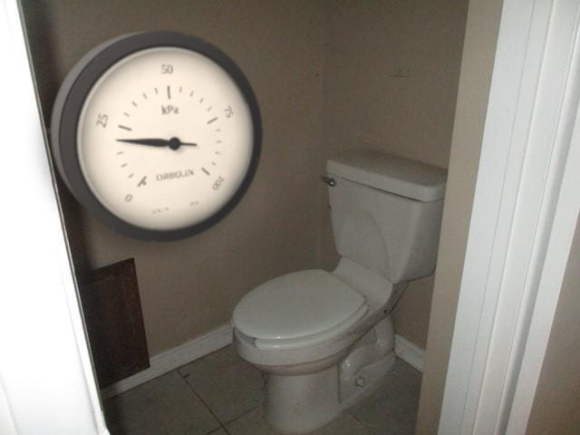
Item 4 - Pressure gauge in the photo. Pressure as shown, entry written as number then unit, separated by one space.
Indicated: 20 kPa
